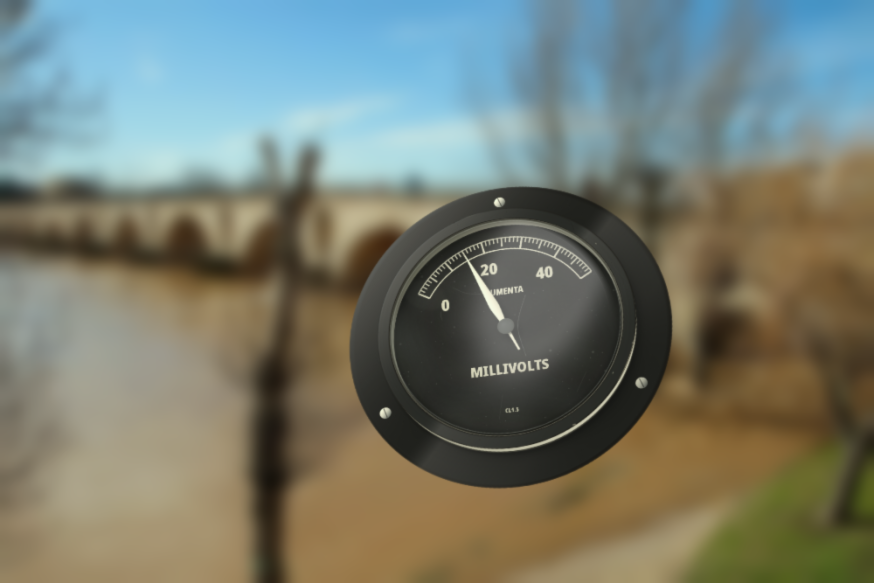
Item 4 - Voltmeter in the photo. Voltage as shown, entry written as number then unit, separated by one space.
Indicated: 15 mV
